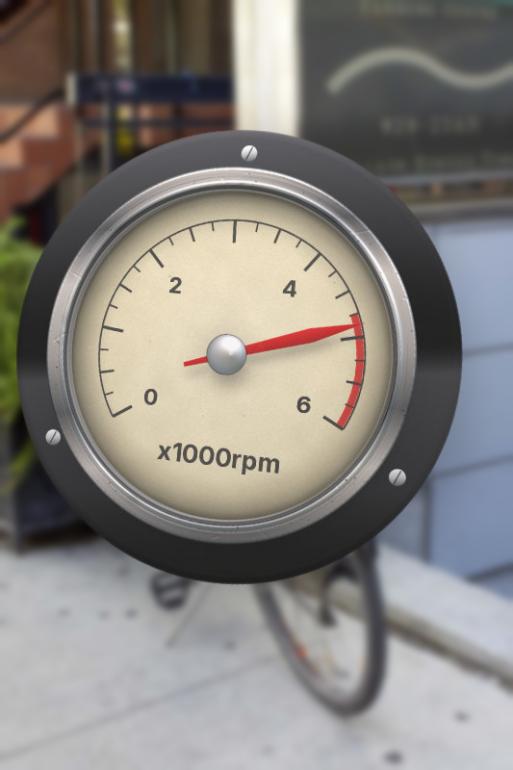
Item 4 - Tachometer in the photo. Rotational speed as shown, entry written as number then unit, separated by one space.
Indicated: 4875 rpm
